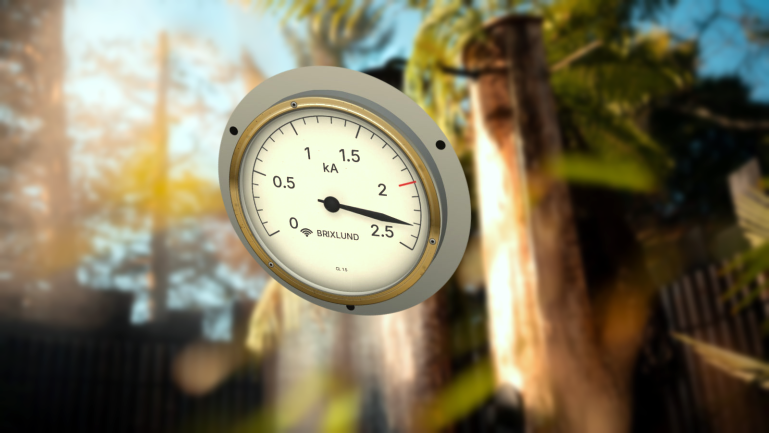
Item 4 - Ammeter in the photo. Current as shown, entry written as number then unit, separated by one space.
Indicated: 2.3 kA
